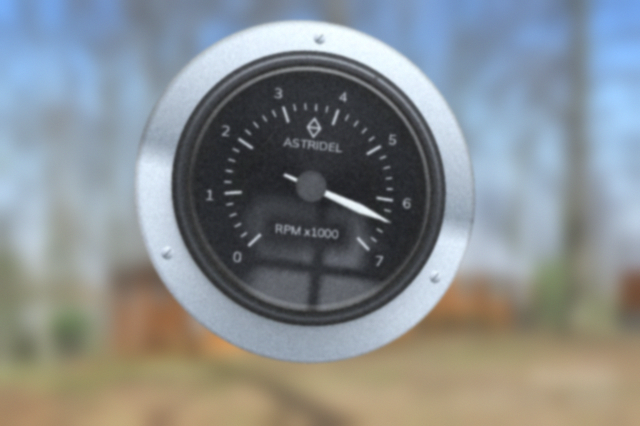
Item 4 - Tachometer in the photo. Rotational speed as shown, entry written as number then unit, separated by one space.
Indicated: 6400 rpm
